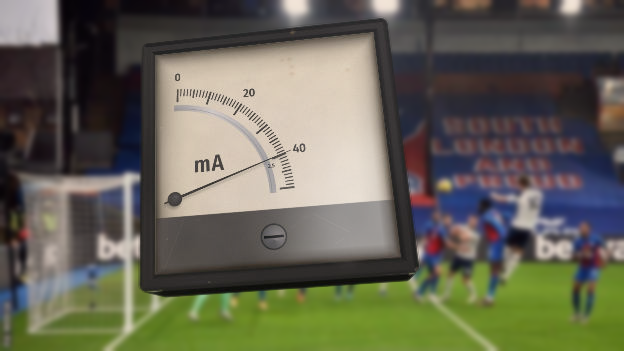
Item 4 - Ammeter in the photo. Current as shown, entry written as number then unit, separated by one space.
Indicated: 40 mA
